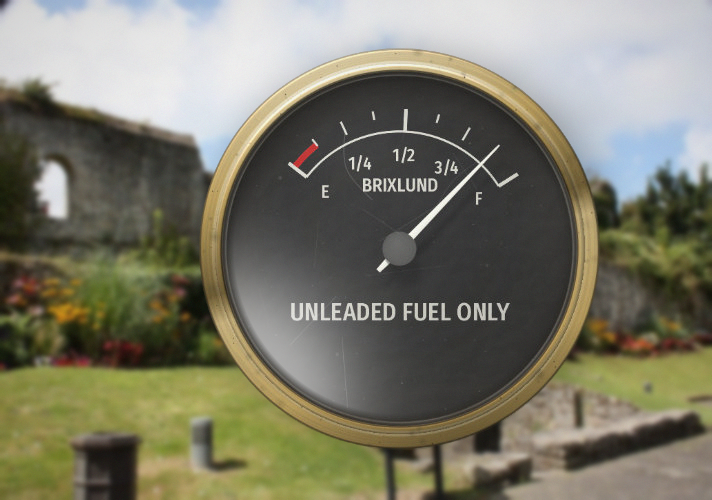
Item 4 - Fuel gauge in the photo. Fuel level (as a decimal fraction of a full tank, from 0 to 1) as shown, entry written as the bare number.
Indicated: 0.875
